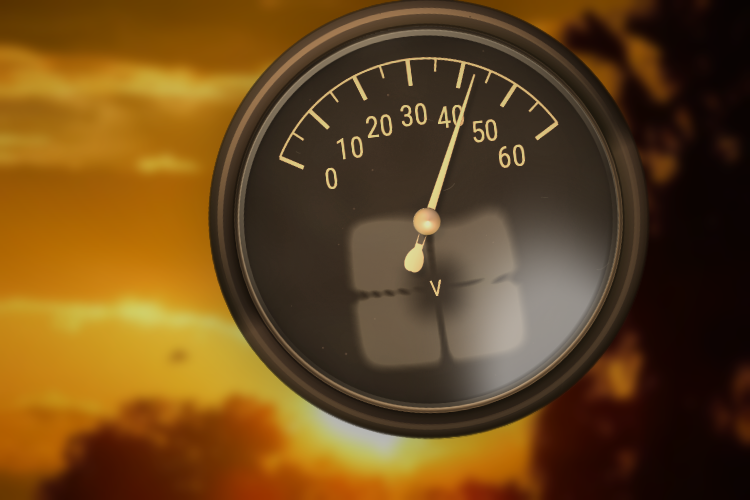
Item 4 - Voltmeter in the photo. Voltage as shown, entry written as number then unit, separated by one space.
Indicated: 42.5 V
